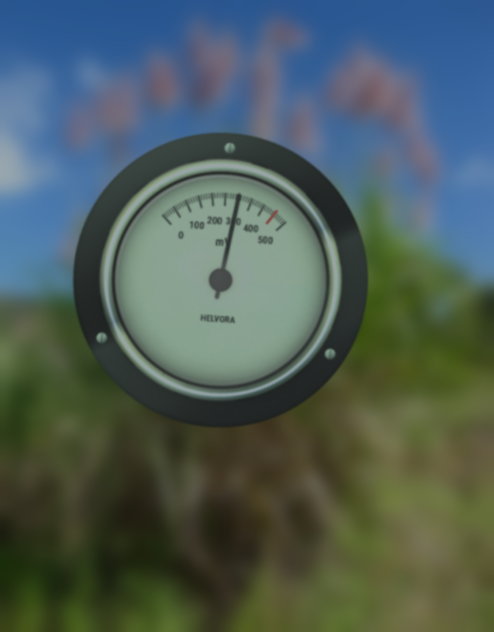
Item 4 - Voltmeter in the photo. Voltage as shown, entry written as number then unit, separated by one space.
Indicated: 300 mV
